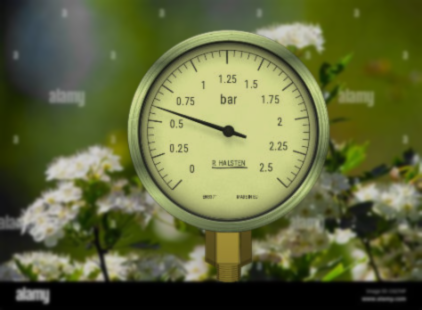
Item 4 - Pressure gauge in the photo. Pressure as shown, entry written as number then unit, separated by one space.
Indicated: 0.6 bar
